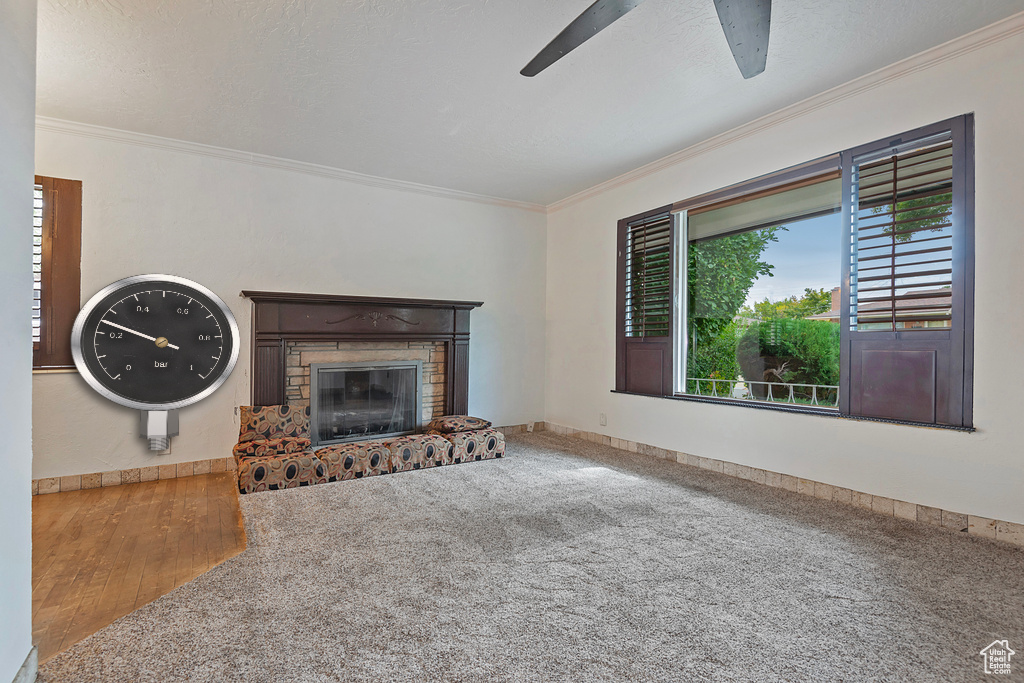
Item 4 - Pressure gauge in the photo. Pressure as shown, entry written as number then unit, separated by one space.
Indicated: 0.25 bar
